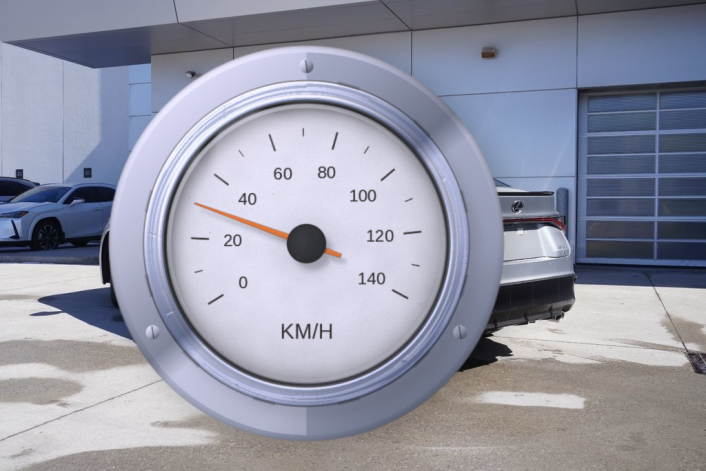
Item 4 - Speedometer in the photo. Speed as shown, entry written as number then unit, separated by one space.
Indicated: 30 km/h
